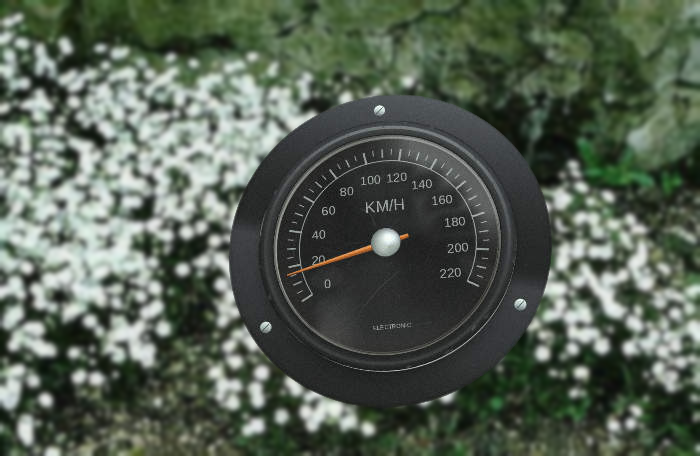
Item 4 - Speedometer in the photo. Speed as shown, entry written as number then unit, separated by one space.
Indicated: 15 km/h
